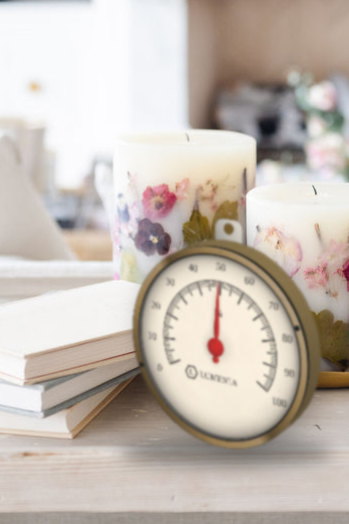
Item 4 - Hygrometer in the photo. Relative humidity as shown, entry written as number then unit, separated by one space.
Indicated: 50 %
